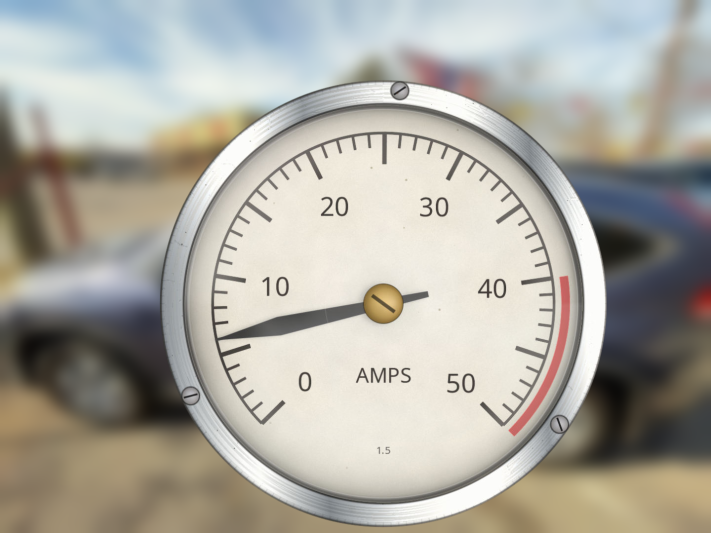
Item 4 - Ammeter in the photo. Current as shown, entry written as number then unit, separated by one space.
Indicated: 6 A
